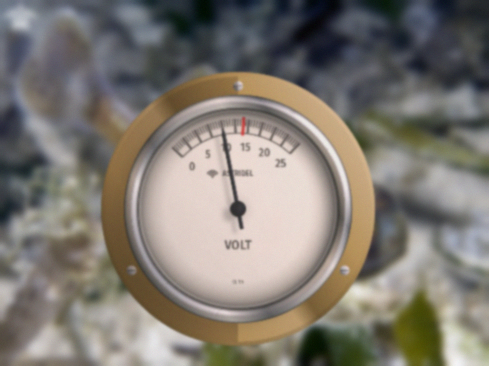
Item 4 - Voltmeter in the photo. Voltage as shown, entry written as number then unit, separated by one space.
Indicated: 10 V
